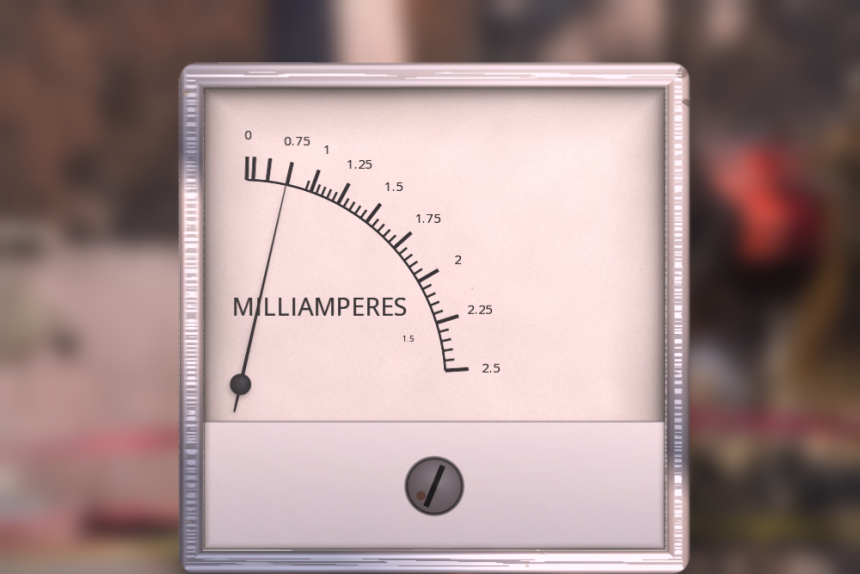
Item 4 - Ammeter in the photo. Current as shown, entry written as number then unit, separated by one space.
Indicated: 0.75 mA
